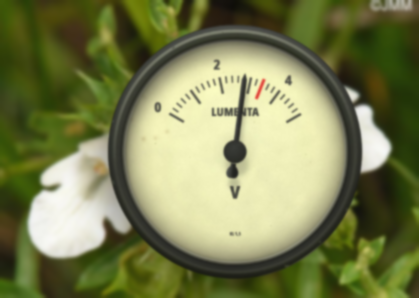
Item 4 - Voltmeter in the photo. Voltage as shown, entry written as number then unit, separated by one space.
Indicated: 2.8 V
